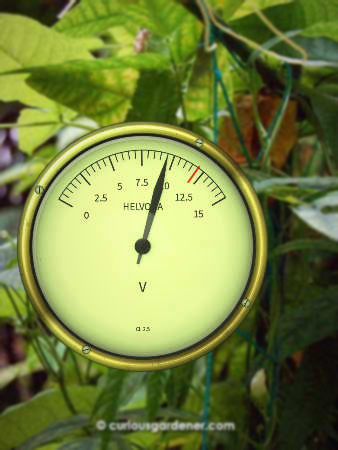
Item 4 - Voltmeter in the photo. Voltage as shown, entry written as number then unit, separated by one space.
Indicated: 9.5 V
